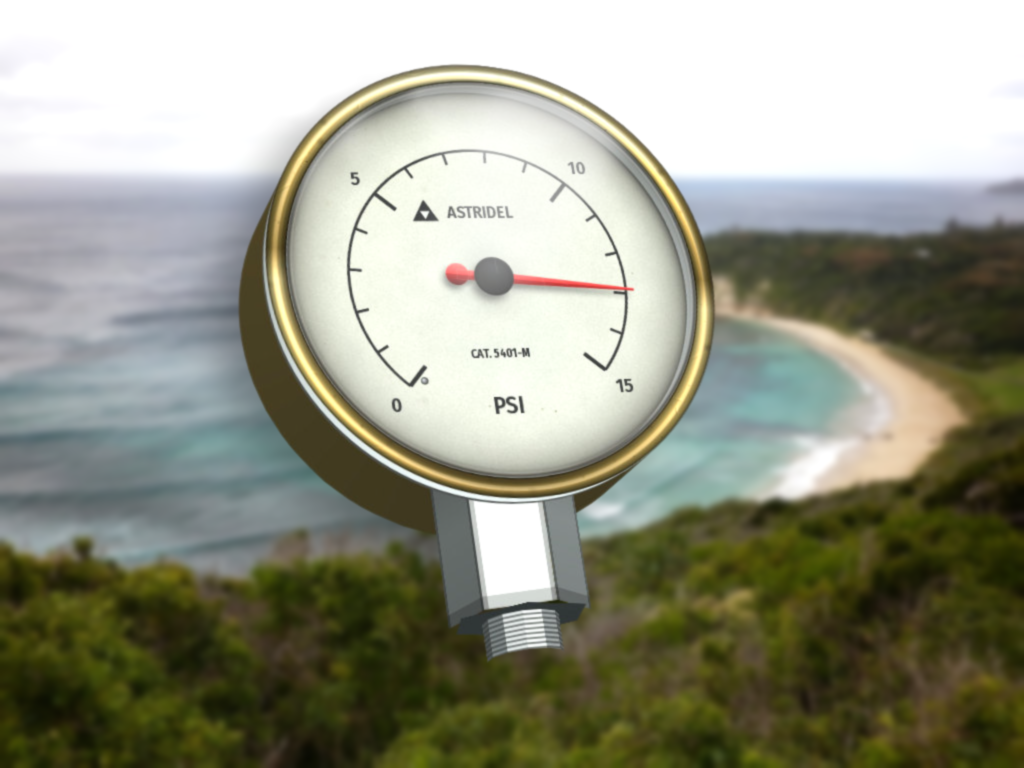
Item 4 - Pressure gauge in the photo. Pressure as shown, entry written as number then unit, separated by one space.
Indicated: 13 psi
